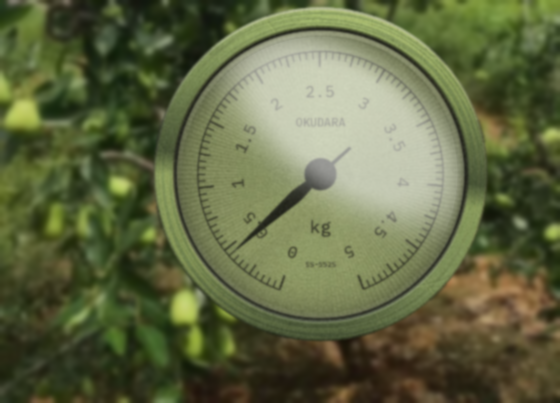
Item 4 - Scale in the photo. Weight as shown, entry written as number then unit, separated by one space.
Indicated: 0.45 kg
